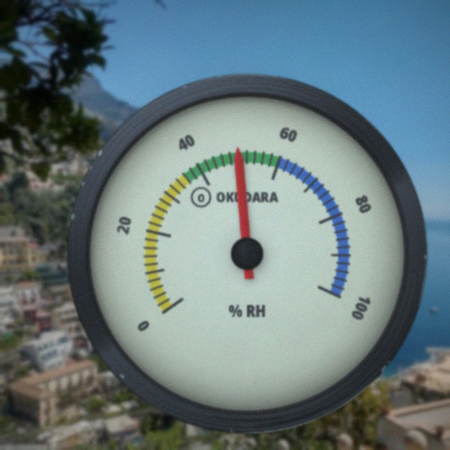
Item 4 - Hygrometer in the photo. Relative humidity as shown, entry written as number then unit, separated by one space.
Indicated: 50 %
